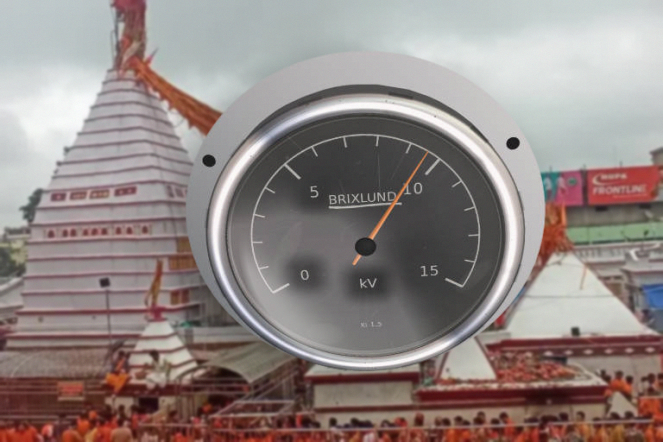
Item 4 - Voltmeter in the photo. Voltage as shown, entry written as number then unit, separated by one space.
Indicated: 9.5 kV
